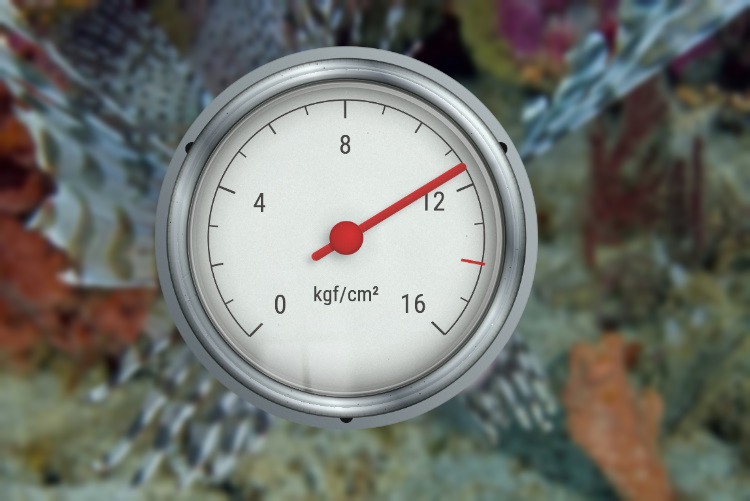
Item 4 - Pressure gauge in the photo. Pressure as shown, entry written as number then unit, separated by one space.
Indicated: 11.5 kg/cm²
